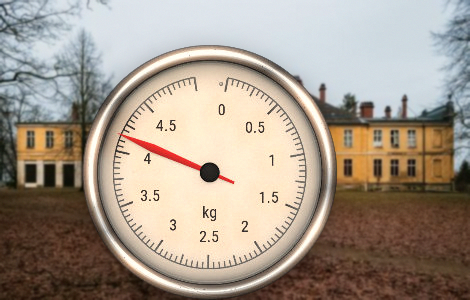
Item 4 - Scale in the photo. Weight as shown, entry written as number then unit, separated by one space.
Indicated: 4.15 kg
